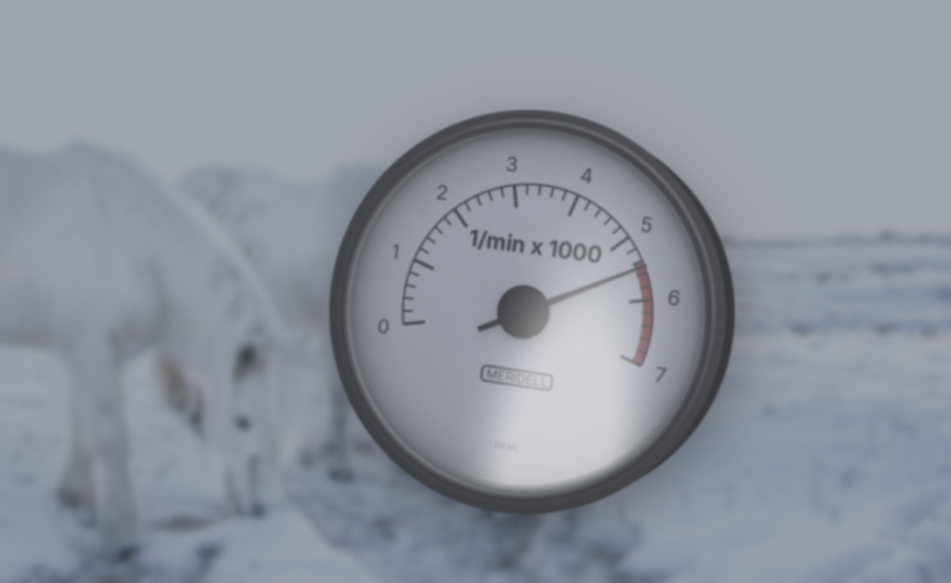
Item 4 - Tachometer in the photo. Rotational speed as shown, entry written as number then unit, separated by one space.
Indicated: 5500 rpm
